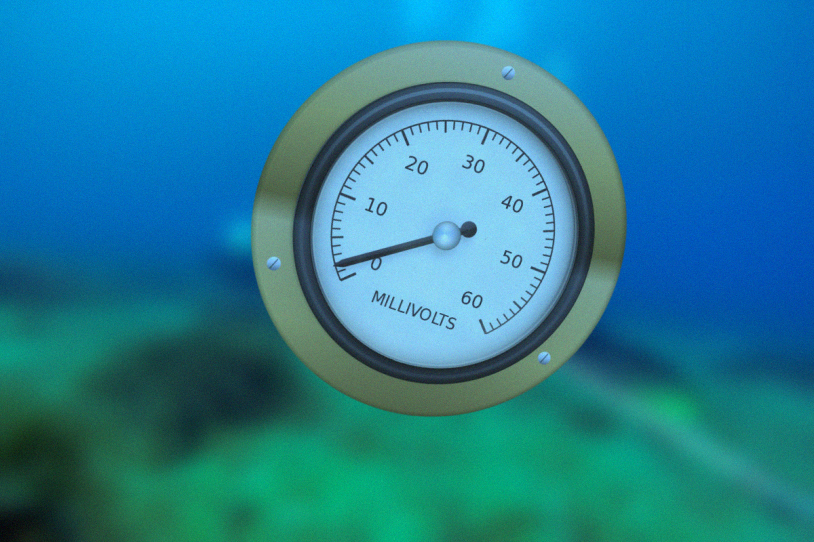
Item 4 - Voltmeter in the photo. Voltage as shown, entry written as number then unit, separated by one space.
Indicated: 2 mV
